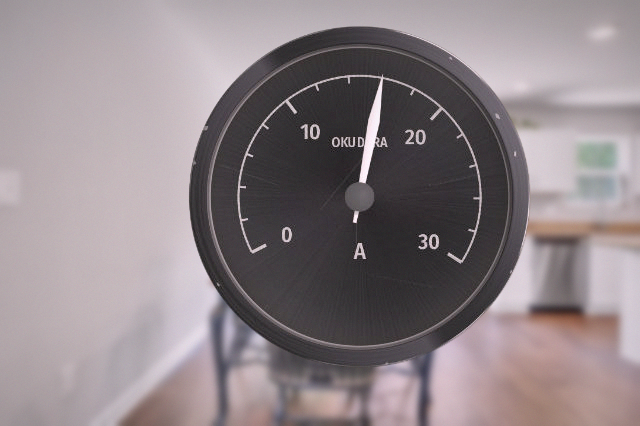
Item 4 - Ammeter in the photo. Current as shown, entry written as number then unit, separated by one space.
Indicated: 16 A
